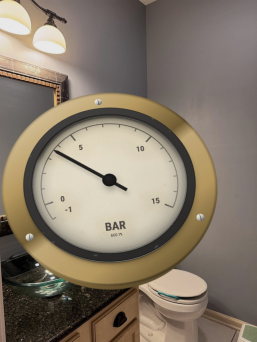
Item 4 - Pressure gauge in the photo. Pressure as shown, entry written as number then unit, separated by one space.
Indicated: 3.5 bar
